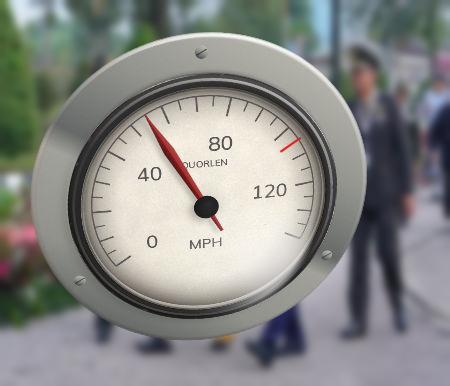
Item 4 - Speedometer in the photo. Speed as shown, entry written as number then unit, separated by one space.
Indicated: 55 mph
